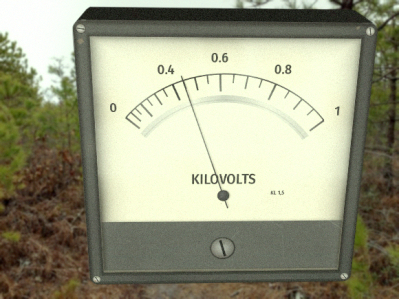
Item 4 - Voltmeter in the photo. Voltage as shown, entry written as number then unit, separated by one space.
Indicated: 0.45 kV
